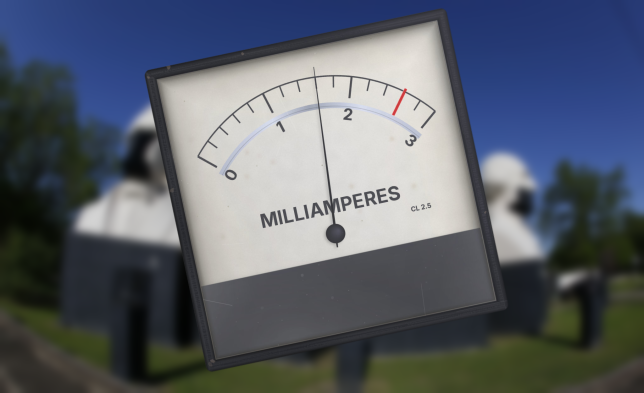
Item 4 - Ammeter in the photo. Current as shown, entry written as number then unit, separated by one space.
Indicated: 1.6 mA
